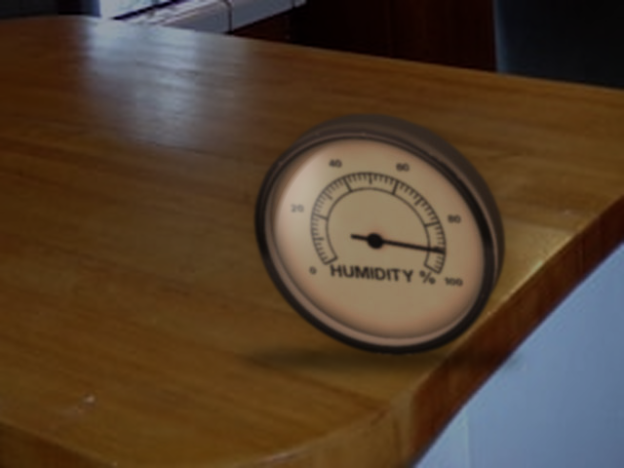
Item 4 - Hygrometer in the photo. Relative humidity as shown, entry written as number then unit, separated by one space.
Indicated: 90 %
